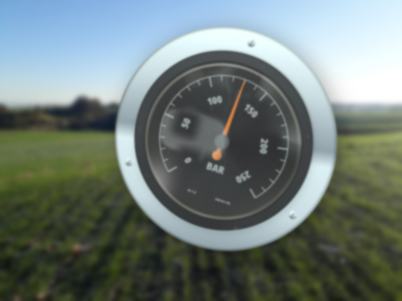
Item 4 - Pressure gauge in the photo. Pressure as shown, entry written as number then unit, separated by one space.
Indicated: 130 bar
